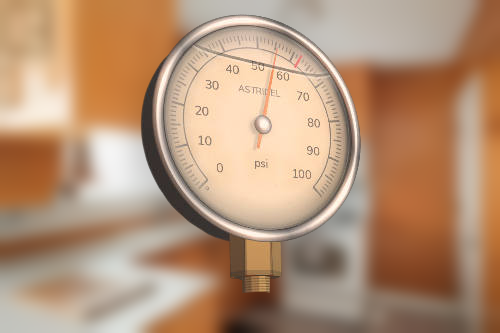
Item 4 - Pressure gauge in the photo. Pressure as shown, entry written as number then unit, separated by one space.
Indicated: 55 psi
